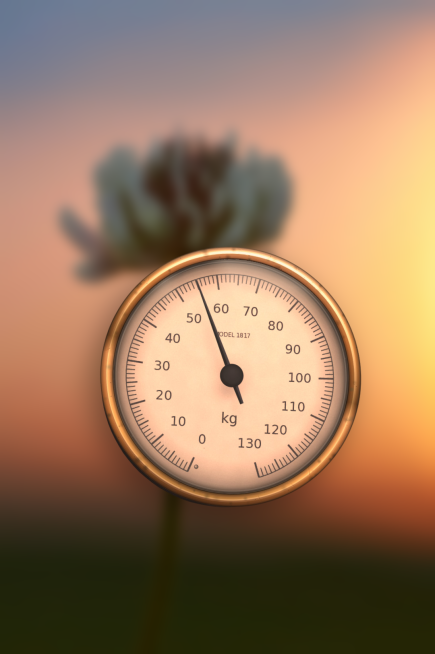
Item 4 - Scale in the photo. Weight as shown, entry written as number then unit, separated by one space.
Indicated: 55 kg
